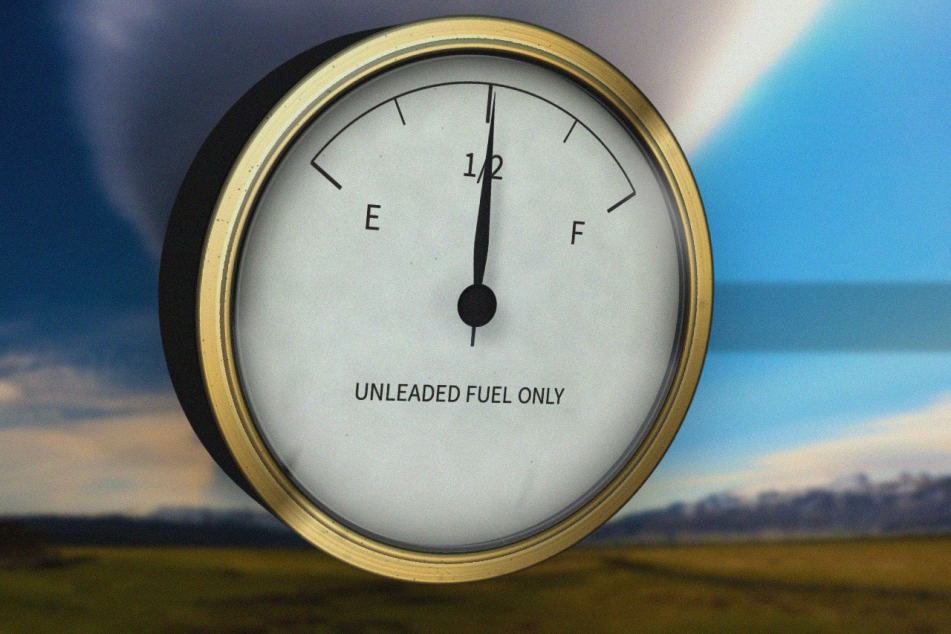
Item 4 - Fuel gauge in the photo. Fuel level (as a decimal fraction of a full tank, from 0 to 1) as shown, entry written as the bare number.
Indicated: 0.5
